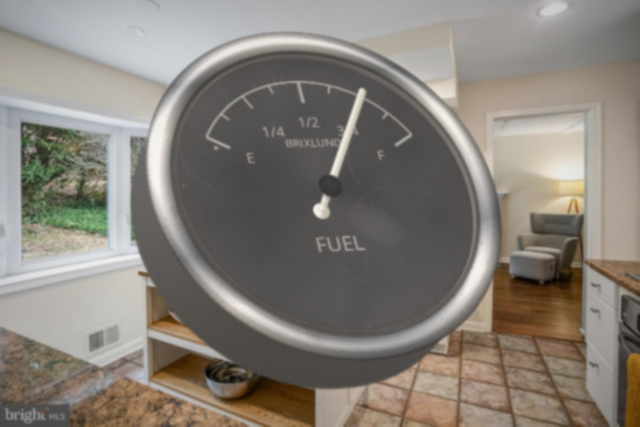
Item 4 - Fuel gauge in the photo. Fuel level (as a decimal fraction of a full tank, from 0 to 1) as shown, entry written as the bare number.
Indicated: 0.75
